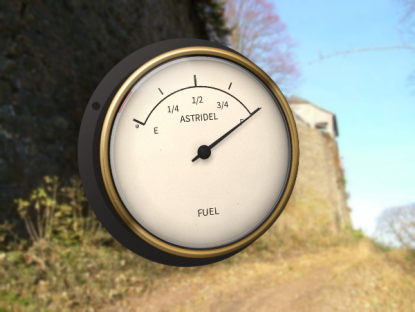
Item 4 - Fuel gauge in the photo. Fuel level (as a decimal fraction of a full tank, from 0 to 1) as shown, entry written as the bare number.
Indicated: 1
